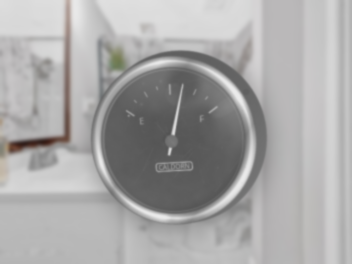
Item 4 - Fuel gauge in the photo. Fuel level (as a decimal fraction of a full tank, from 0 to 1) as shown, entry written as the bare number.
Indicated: 0.625
